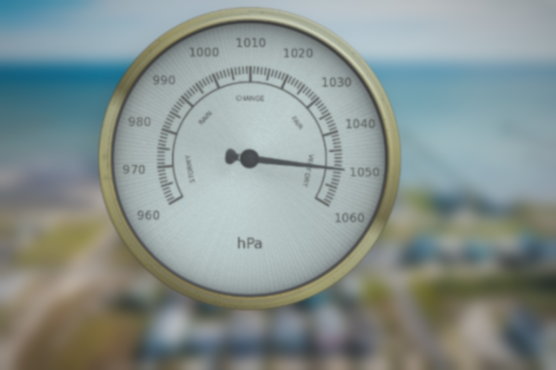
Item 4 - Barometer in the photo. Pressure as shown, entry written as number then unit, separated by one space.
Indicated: 1050 hPa
